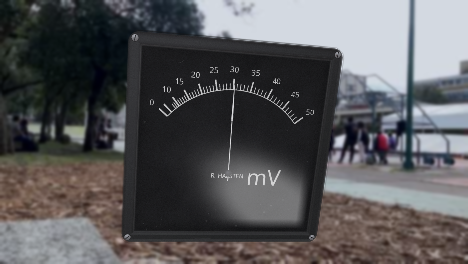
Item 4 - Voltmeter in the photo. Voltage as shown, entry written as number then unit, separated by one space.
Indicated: 30 mV
